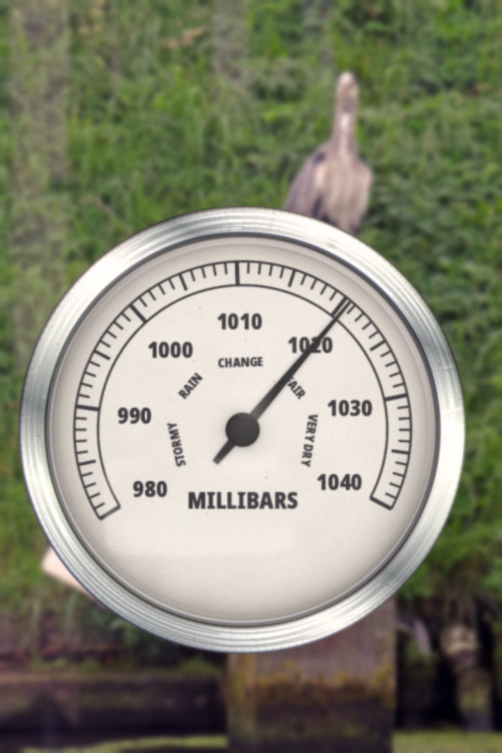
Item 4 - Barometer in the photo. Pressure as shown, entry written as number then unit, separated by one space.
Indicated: 1020.5 mbar
